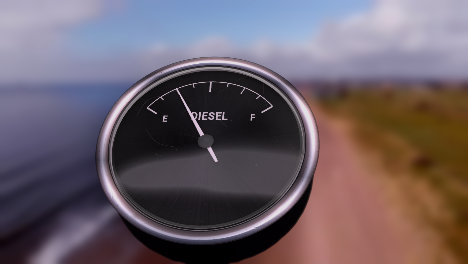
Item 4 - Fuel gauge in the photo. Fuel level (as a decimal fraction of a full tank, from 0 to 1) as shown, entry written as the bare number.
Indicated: 0.25
